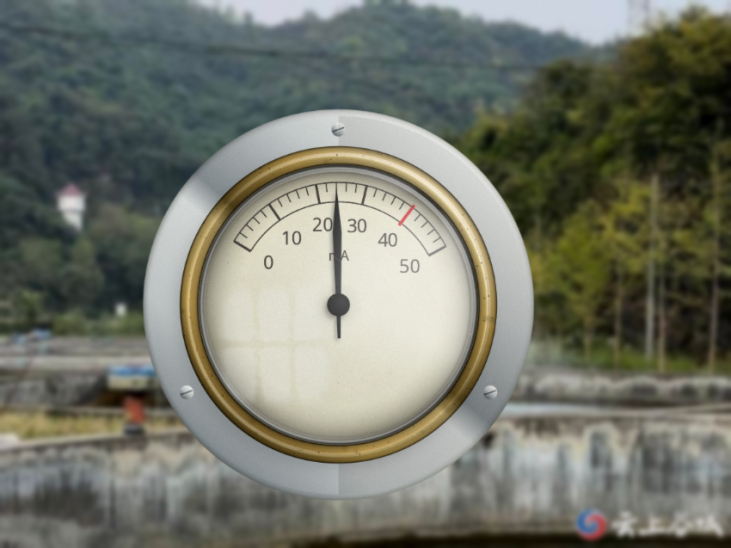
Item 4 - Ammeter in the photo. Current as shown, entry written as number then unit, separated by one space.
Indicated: 24 mA
